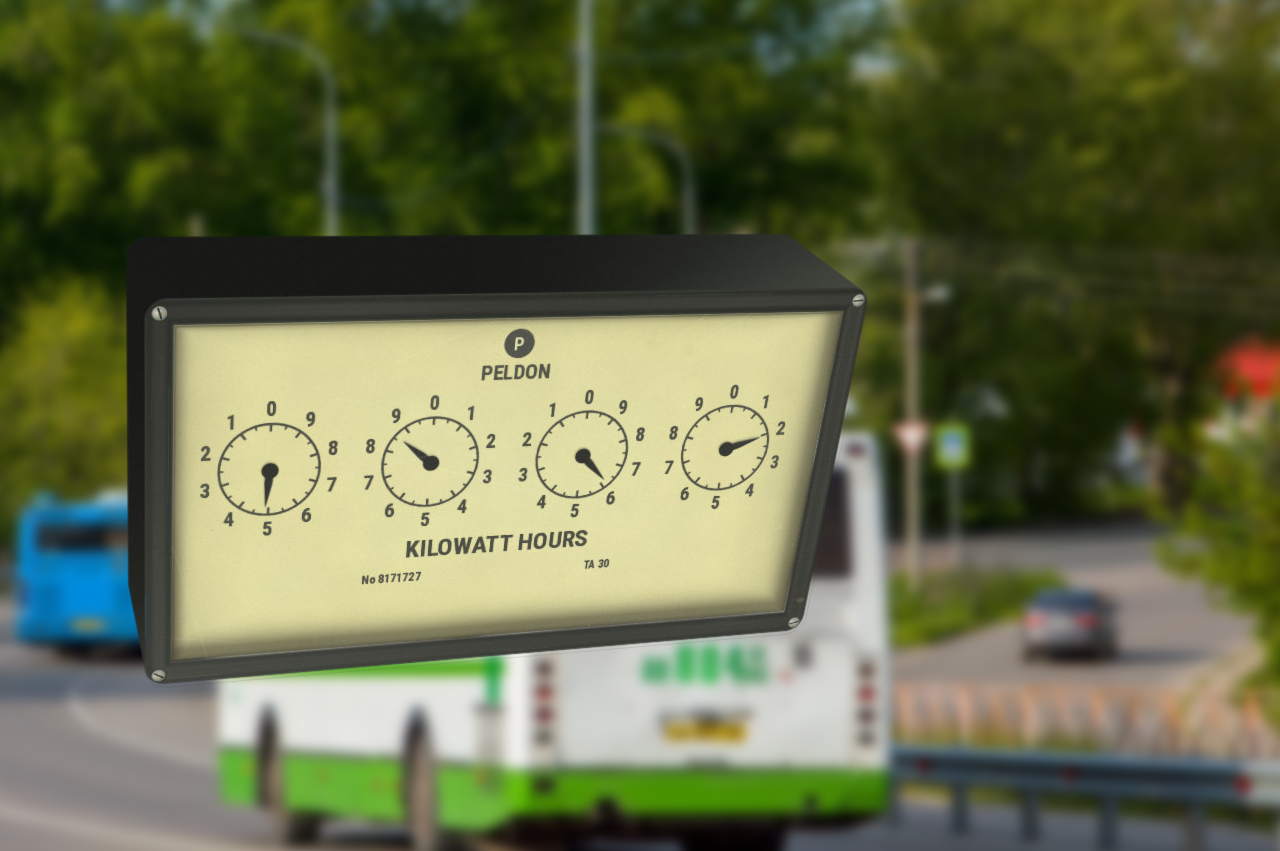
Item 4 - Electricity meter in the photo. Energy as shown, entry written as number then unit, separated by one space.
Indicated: 4862 kWh
